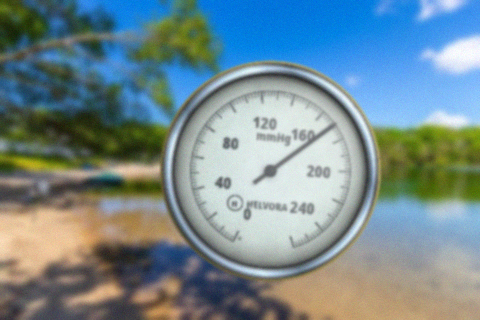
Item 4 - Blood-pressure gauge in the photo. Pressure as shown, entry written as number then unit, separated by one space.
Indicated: 170 mmHg
